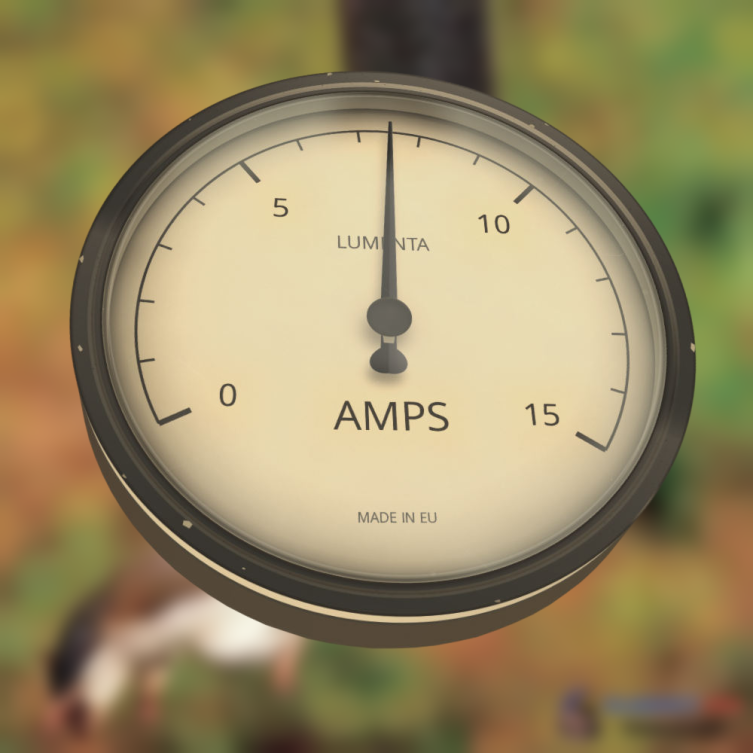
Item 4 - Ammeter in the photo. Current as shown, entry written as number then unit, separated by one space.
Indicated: 7.5 A
